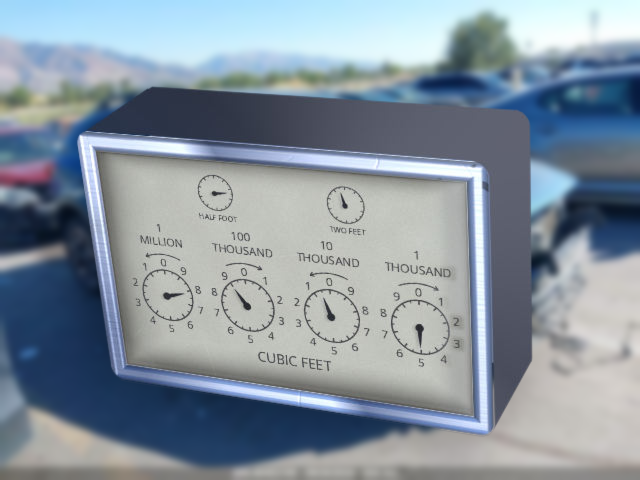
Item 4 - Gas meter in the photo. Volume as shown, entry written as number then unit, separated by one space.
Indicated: 790500 ft³
